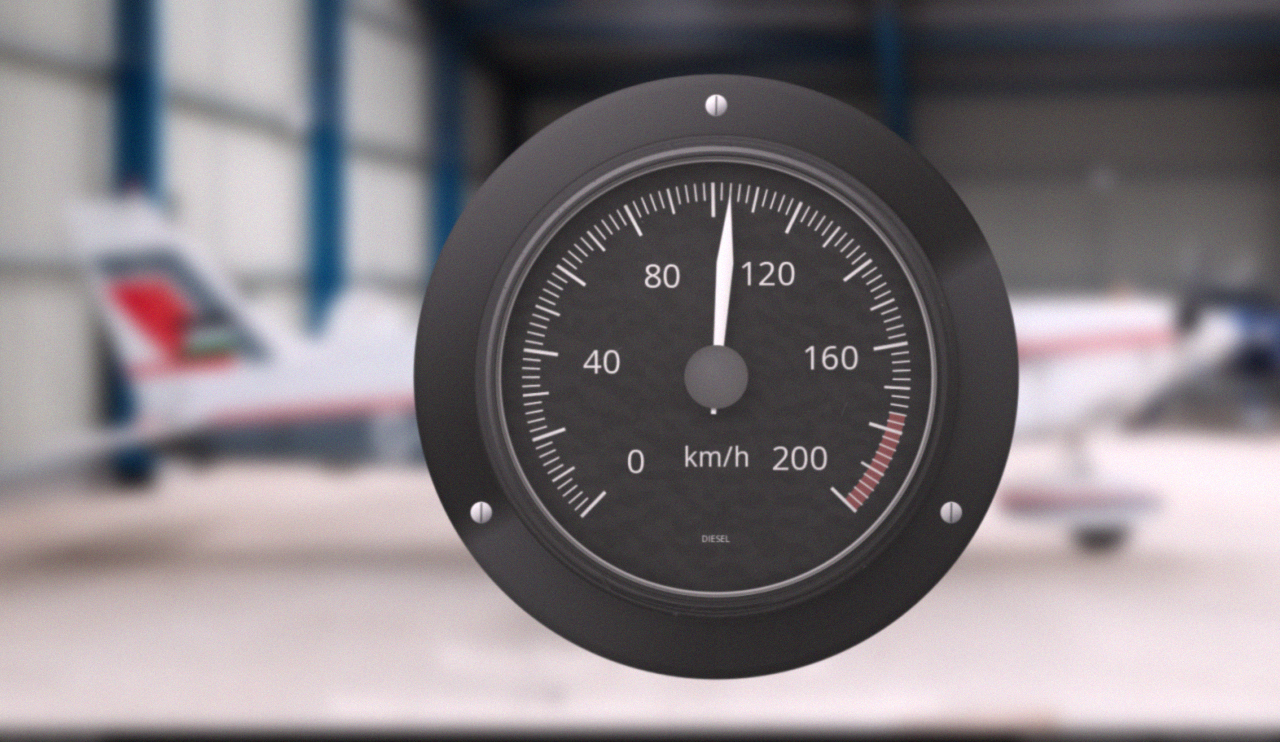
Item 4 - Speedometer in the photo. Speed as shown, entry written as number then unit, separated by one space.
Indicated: 104 km/h
